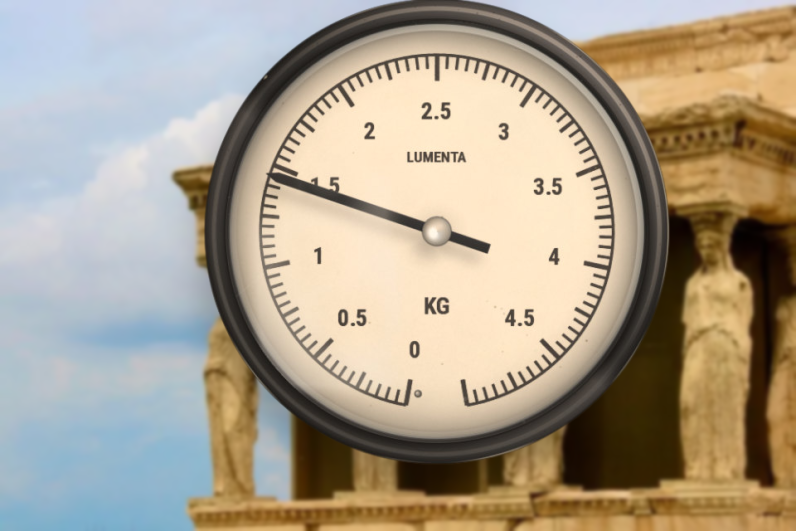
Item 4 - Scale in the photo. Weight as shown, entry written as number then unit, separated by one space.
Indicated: 1.45 kg
